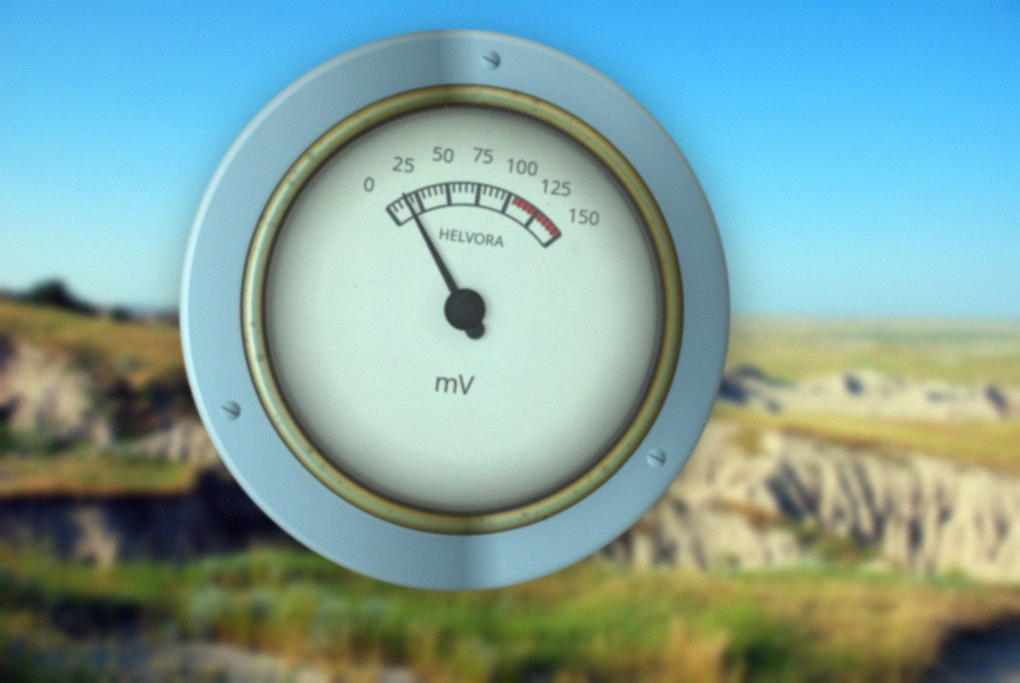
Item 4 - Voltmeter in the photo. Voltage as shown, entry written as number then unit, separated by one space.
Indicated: 15 mV
